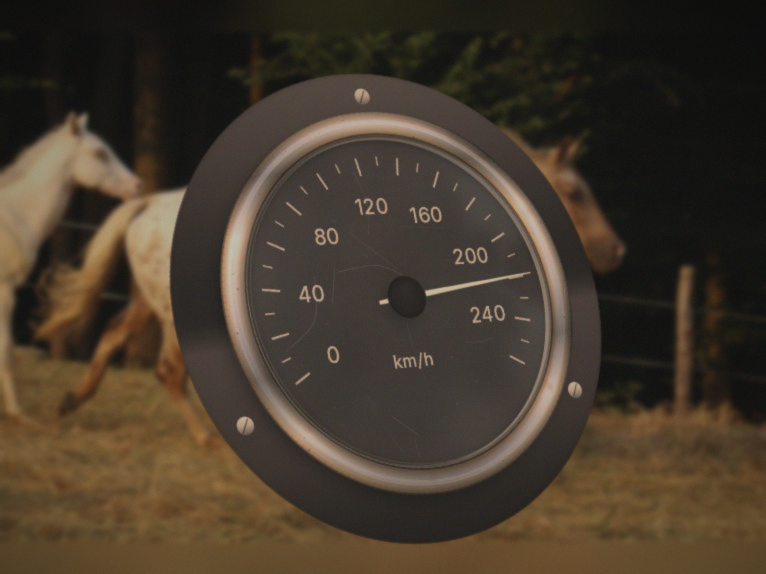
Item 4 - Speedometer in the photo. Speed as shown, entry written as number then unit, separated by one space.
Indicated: 220 km/h
